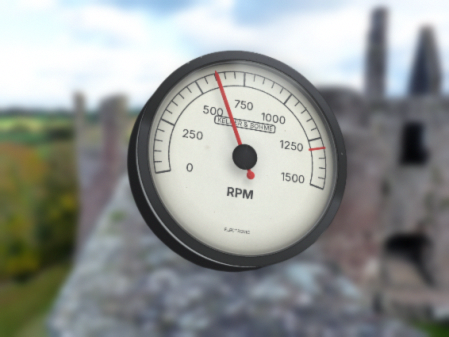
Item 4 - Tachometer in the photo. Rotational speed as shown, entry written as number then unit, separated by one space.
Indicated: 600 rpm
